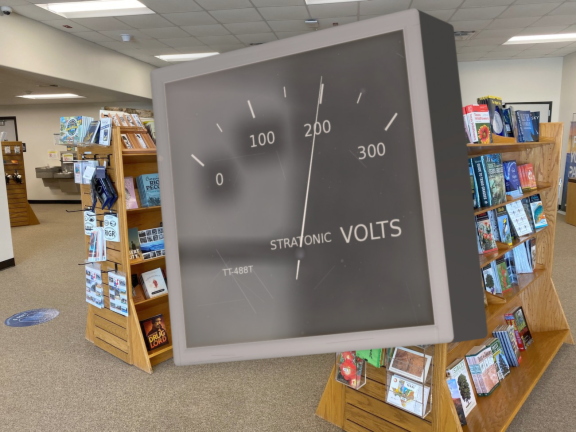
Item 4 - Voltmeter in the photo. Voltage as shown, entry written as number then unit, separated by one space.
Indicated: 200 V
